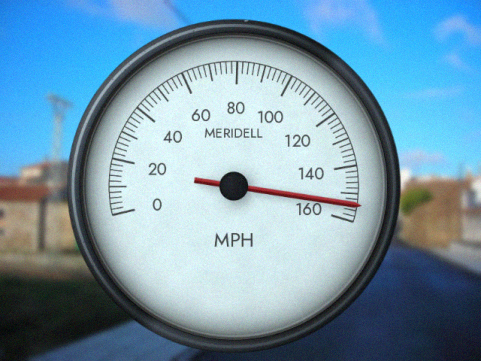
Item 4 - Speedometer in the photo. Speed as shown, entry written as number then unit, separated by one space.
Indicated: 154 mph
